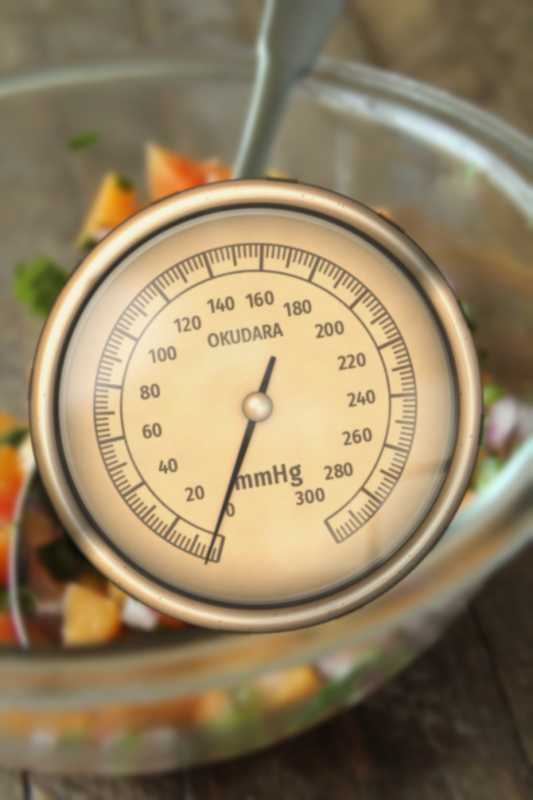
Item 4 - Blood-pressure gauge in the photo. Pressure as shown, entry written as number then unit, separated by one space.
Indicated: 4 mmHg
